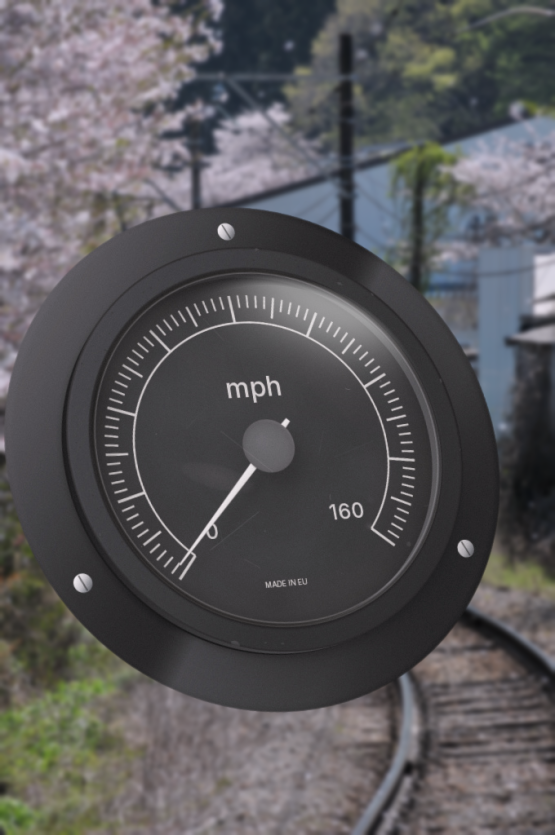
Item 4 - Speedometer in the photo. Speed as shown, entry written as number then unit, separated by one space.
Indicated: 2 mph
